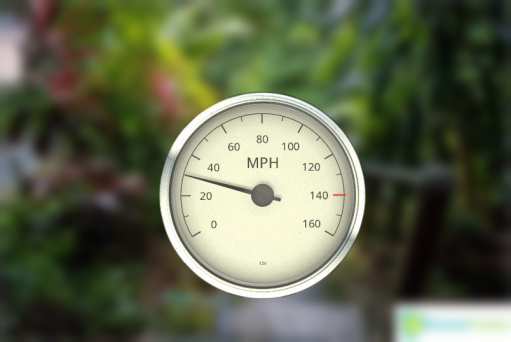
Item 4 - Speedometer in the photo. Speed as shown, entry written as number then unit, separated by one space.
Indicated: 30 mph
